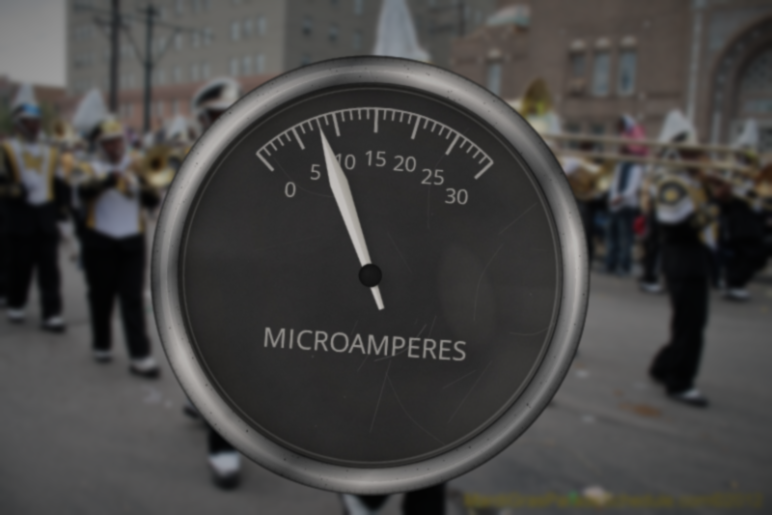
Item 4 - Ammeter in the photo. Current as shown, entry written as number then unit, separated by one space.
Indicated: 8 µA
